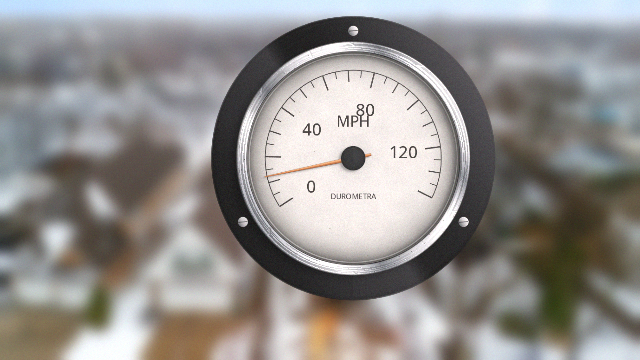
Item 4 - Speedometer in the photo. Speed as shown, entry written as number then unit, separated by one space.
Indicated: 12.5 mph
